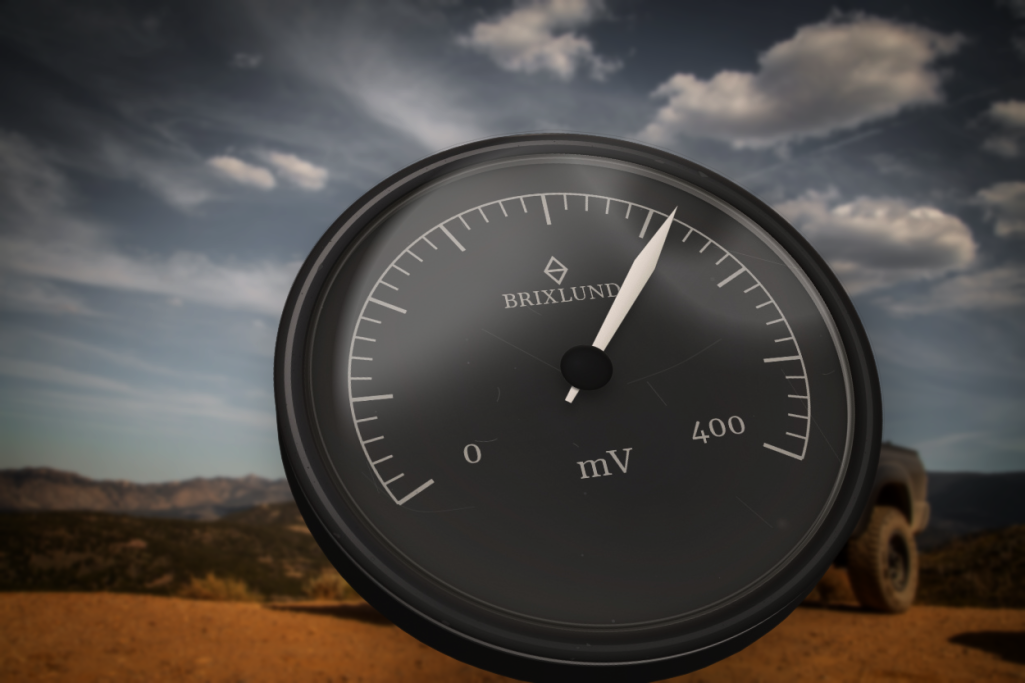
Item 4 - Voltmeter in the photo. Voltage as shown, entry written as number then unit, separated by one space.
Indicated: 260 mV
